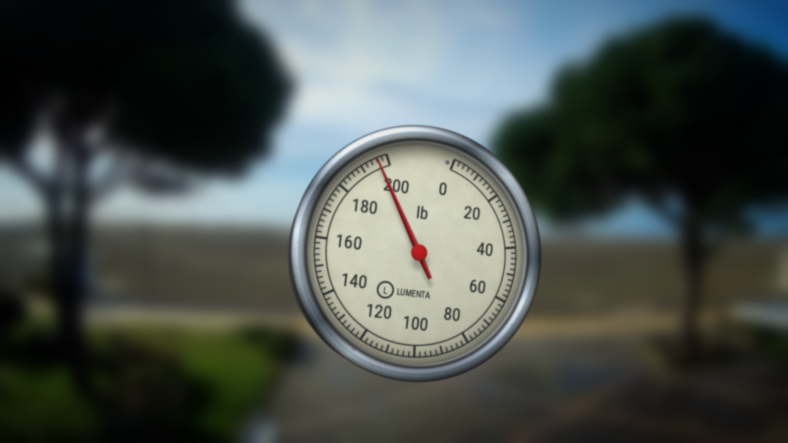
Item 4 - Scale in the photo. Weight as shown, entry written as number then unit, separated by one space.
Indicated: 196 lb
